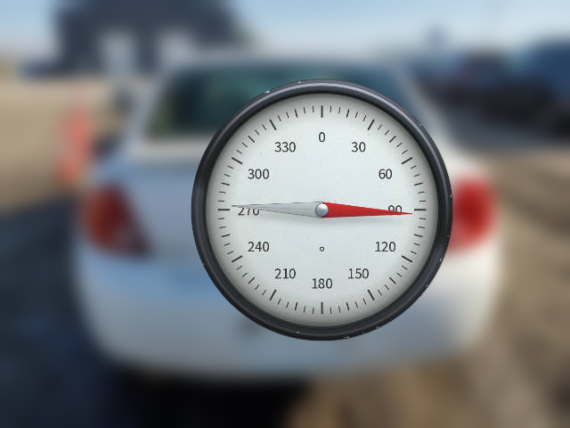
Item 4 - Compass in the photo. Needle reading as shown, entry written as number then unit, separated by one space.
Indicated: 92.5 °
